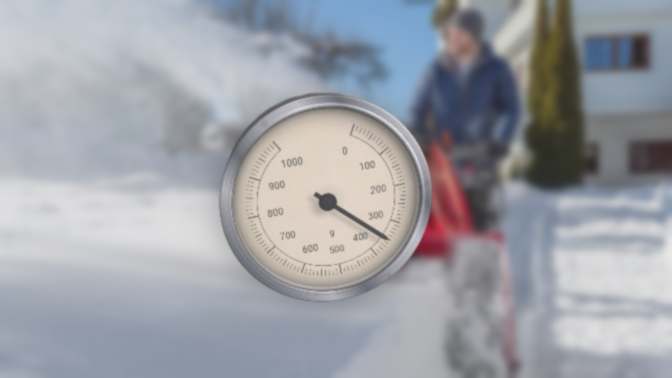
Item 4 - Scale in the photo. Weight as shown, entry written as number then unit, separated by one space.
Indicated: 350 g
